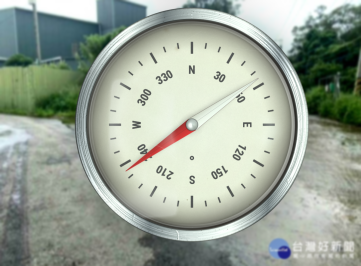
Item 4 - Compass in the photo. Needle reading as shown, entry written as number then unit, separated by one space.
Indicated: 235 °
